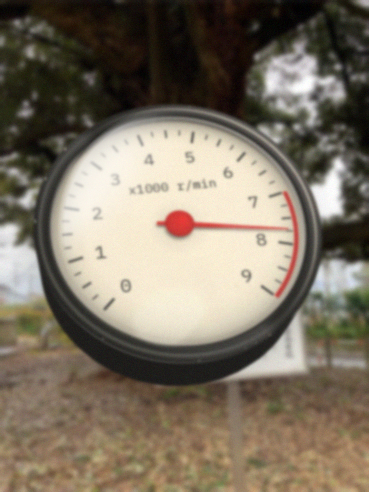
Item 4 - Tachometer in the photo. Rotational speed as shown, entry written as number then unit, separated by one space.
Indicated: 7750 rpm
